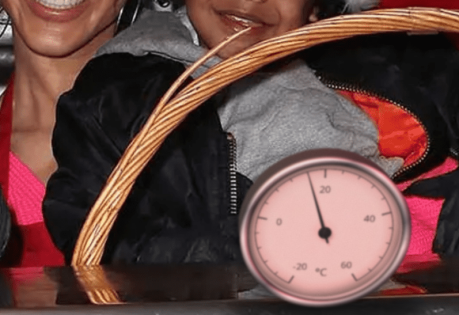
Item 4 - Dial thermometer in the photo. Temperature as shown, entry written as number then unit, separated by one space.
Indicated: 16 °C
